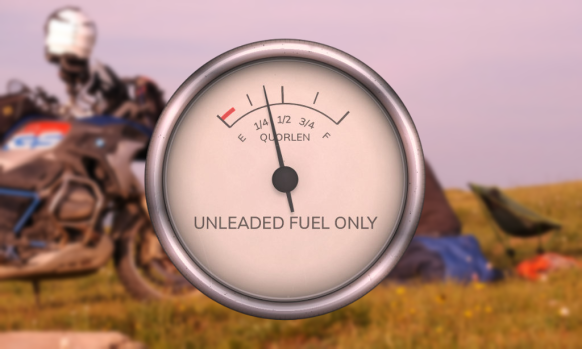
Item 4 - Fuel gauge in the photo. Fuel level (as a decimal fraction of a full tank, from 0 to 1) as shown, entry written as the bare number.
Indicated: 0.375
